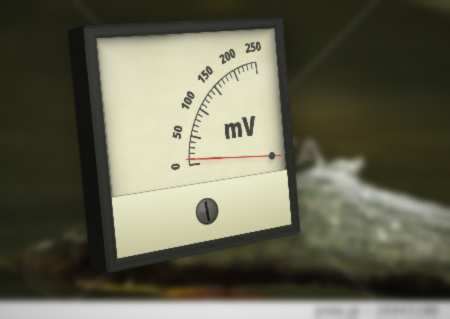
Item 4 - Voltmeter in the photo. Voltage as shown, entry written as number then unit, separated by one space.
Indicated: 10 mV
